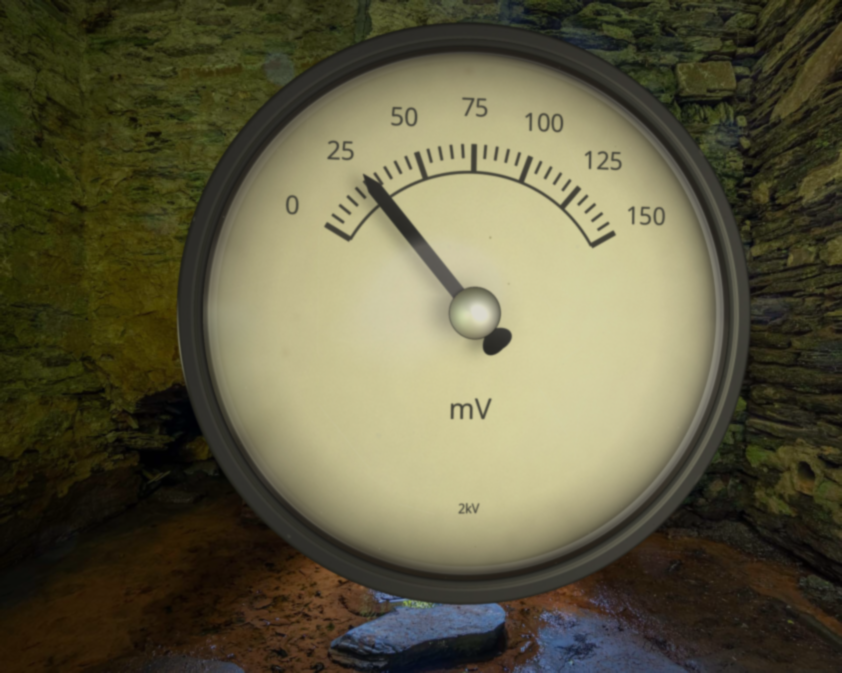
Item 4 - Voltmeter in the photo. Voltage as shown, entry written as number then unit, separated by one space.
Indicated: 25 mV
